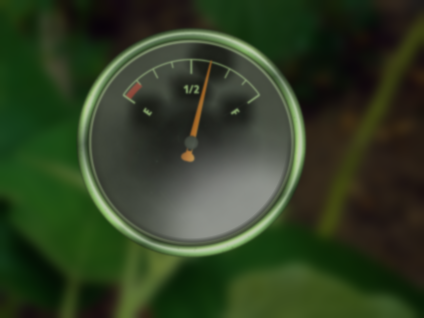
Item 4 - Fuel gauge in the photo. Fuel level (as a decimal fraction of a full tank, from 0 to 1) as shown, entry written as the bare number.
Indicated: 0.625
